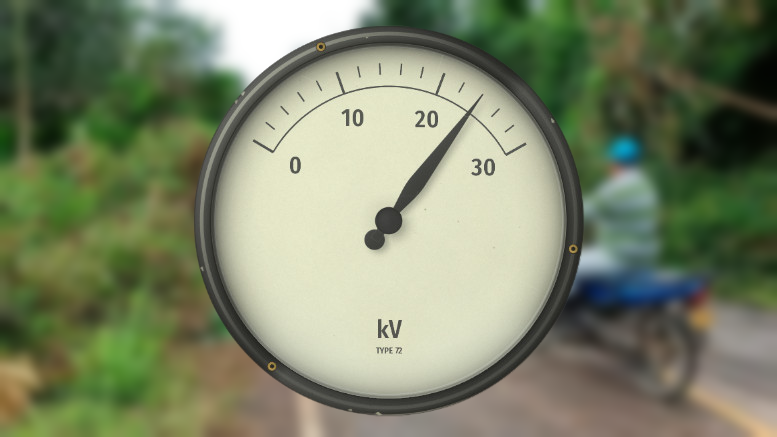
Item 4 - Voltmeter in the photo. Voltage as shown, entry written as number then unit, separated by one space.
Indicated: 24 kV
